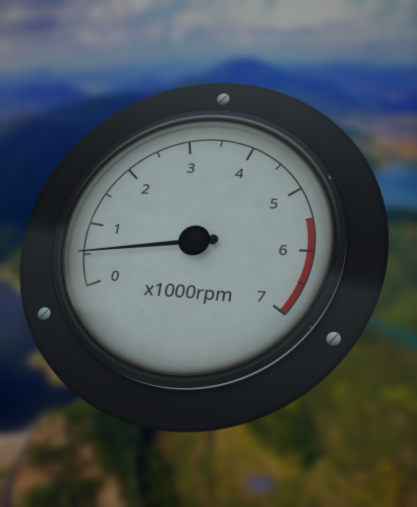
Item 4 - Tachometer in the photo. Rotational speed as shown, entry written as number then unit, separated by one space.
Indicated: 500 rpm
